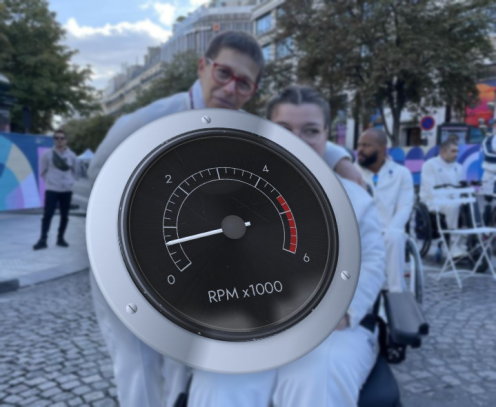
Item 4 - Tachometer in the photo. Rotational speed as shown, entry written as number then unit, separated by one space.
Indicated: 600 rpm
